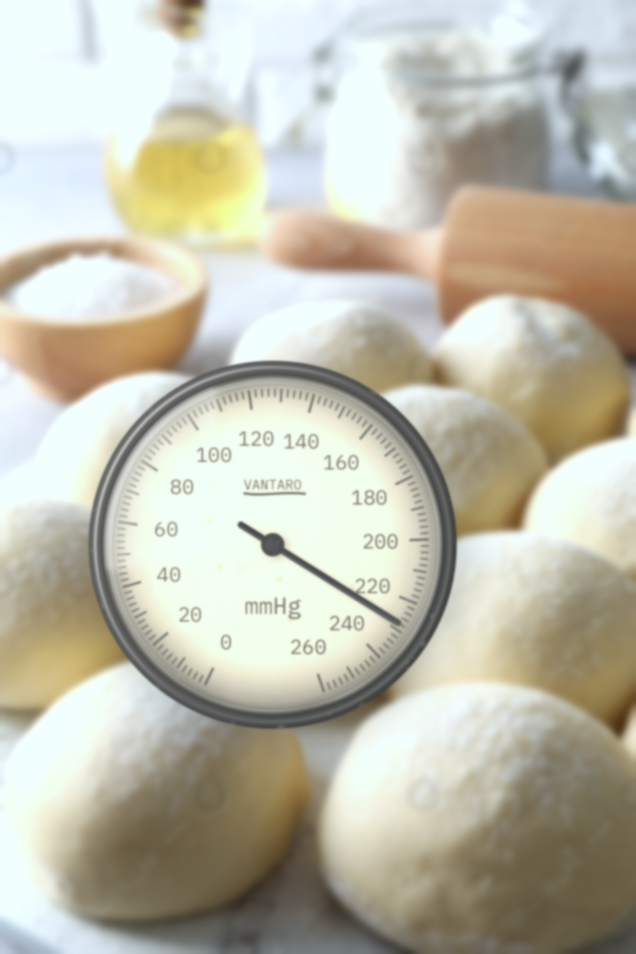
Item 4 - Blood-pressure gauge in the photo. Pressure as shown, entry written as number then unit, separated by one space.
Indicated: 228 mmHg
